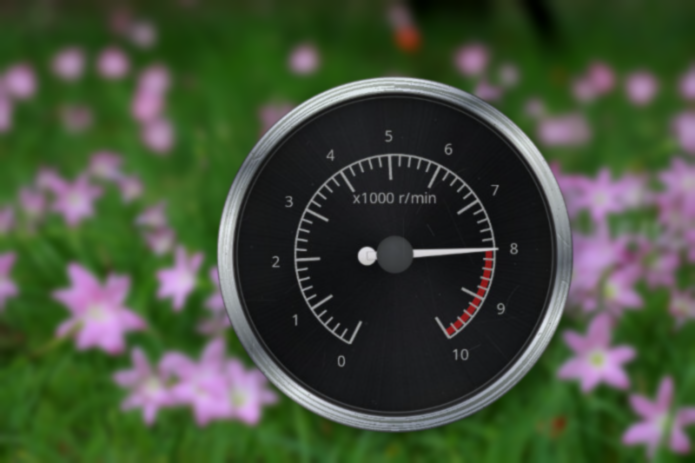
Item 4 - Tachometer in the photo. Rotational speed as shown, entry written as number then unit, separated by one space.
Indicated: 8000 rpm
